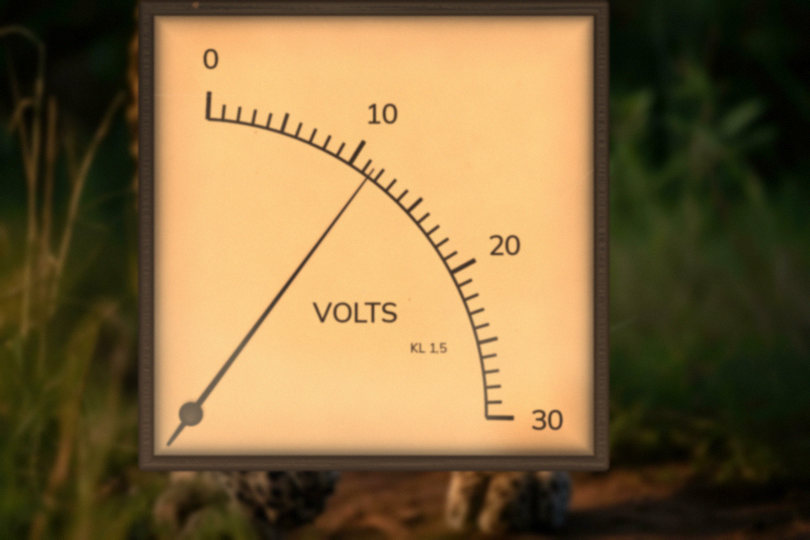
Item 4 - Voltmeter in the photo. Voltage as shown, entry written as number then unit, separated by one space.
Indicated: 11.5 V
